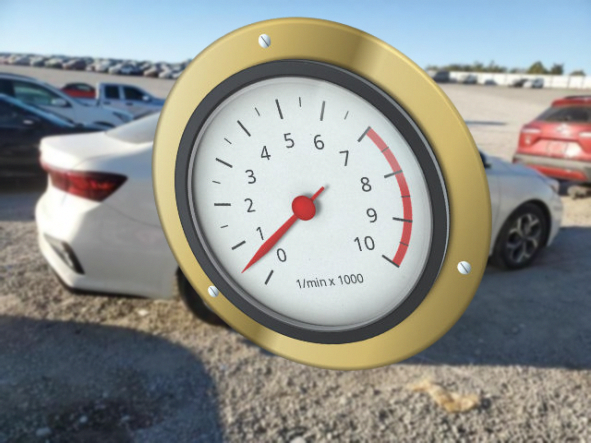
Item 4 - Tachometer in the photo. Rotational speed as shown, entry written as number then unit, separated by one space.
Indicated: 500 rpm
